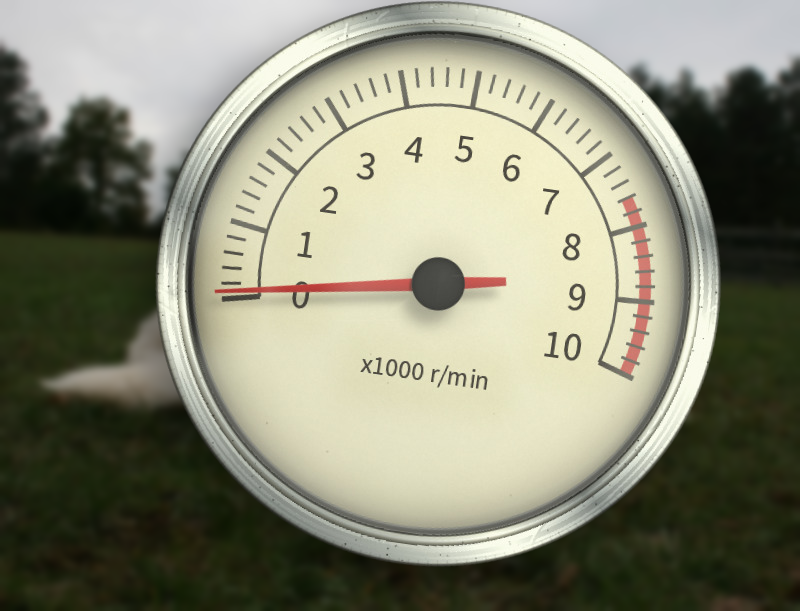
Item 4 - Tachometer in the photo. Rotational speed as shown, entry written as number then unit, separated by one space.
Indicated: 100 rpm
